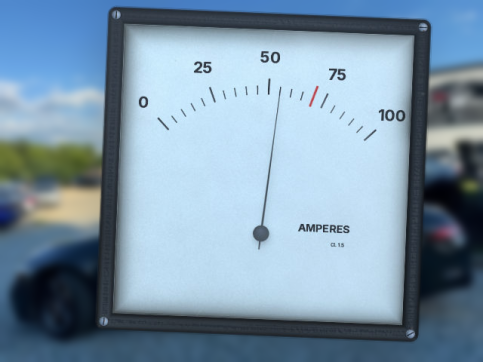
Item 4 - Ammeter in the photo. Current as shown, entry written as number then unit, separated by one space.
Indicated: 55 A
